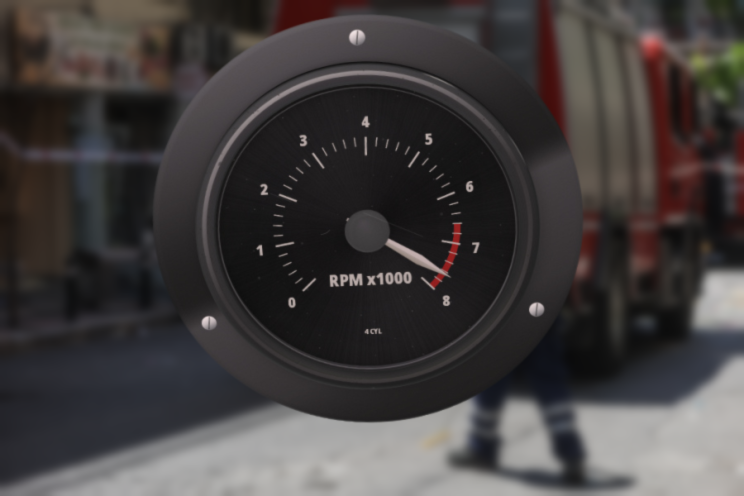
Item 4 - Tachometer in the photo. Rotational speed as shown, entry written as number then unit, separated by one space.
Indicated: 7600 rpm
